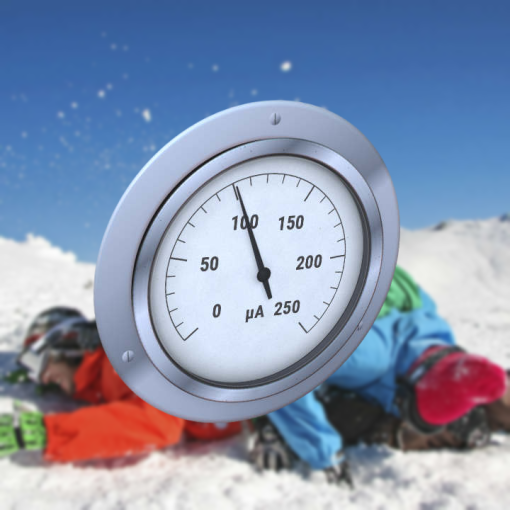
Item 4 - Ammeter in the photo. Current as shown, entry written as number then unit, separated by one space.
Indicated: 100 µA
